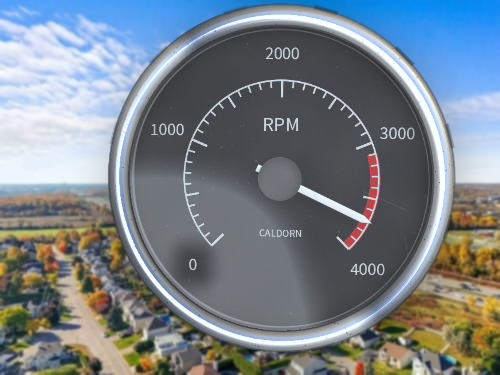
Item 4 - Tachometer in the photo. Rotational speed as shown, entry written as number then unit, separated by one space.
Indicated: 3700 rpm
